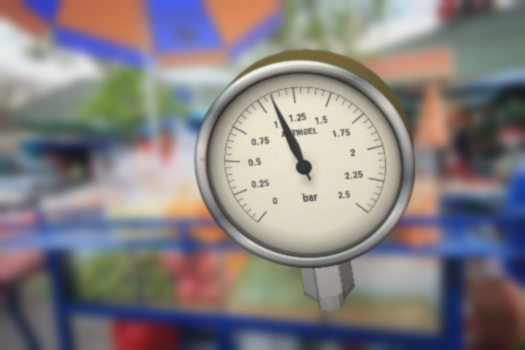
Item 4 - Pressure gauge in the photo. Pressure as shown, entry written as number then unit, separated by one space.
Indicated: 1.1 bar
